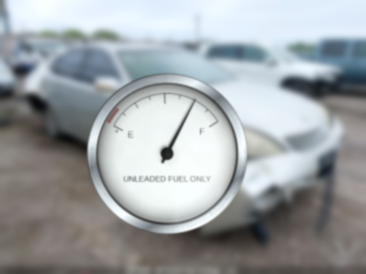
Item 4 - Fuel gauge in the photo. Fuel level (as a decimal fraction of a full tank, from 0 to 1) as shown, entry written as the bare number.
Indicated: 0.75
